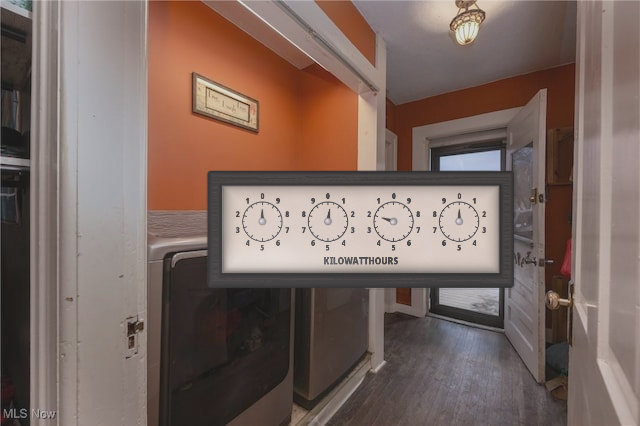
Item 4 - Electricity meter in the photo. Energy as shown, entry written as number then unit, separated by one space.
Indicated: 20 kWh
